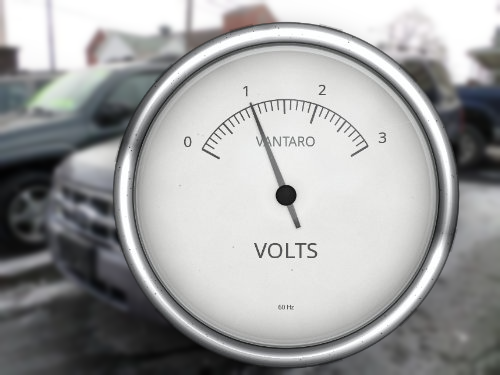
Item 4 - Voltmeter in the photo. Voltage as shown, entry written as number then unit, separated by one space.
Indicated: 1 V
